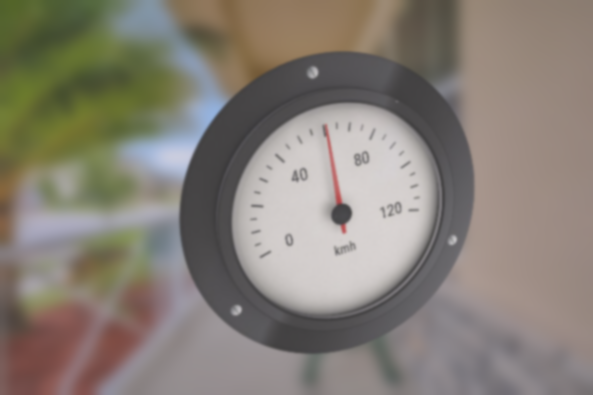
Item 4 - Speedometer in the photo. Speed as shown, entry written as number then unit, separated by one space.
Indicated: 60 km/h
